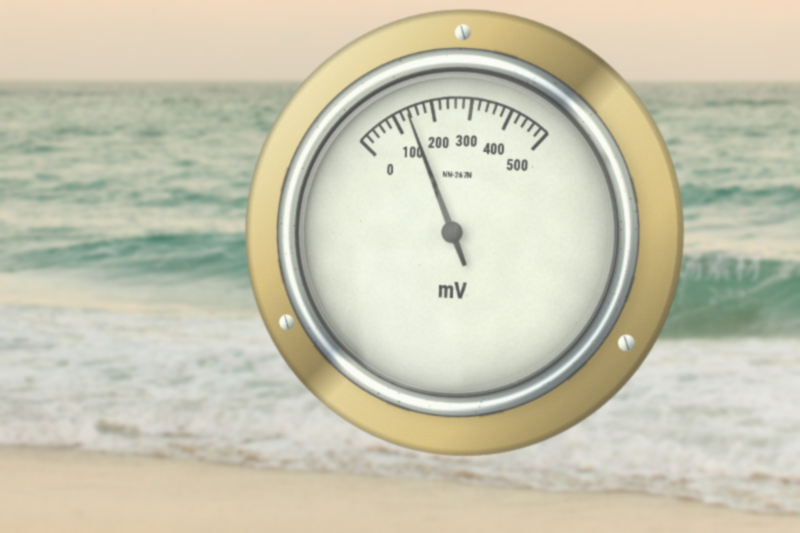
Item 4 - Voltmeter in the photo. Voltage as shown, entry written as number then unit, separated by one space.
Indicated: 140 mV
